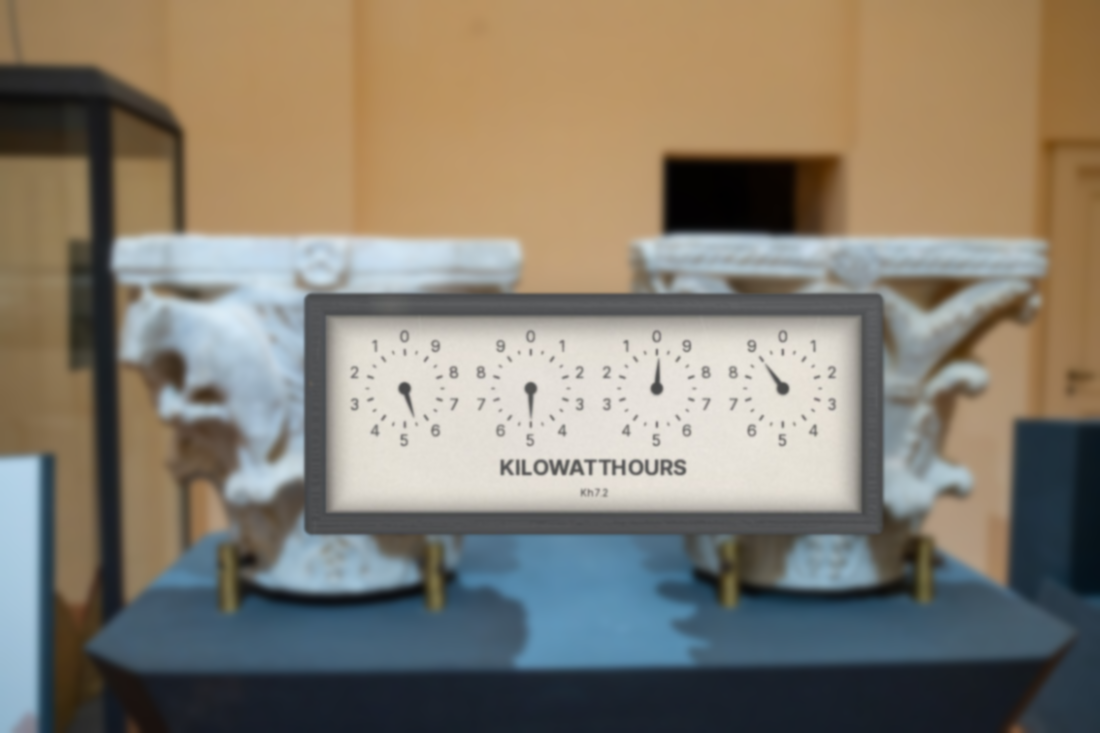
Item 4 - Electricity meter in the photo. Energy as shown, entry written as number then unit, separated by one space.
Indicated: 5499 kWh
